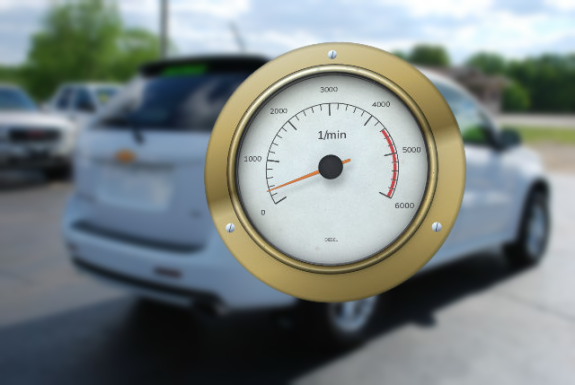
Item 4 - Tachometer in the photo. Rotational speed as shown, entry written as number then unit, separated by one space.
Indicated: 300 rpm
